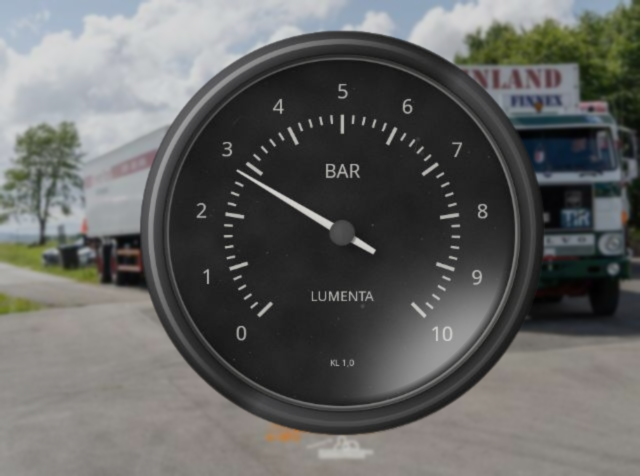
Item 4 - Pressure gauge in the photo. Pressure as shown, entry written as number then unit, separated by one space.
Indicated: 2.8 bar
